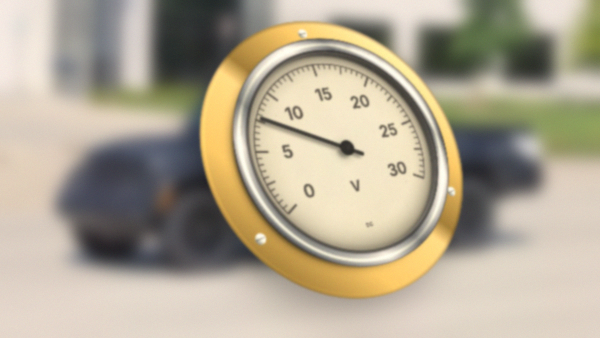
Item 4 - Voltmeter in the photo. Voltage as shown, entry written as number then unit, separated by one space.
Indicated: 7.5 V
